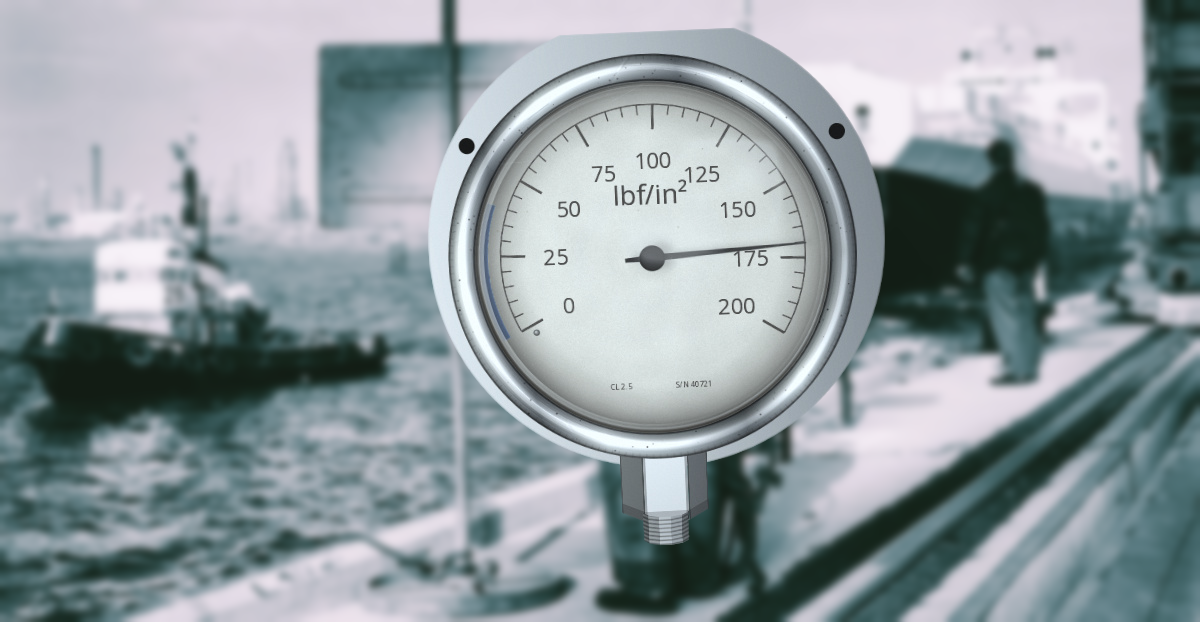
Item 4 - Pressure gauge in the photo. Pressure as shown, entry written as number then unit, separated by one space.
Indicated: 170 psi
